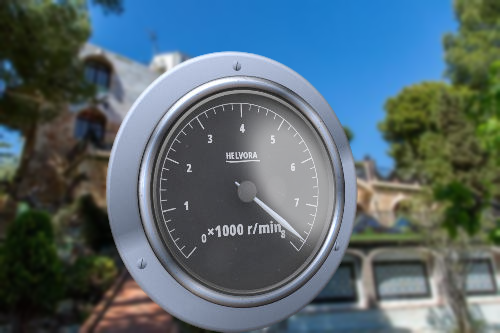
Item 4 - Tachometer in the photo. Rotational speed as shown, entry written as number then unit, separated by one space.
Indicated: 7800 rpm
